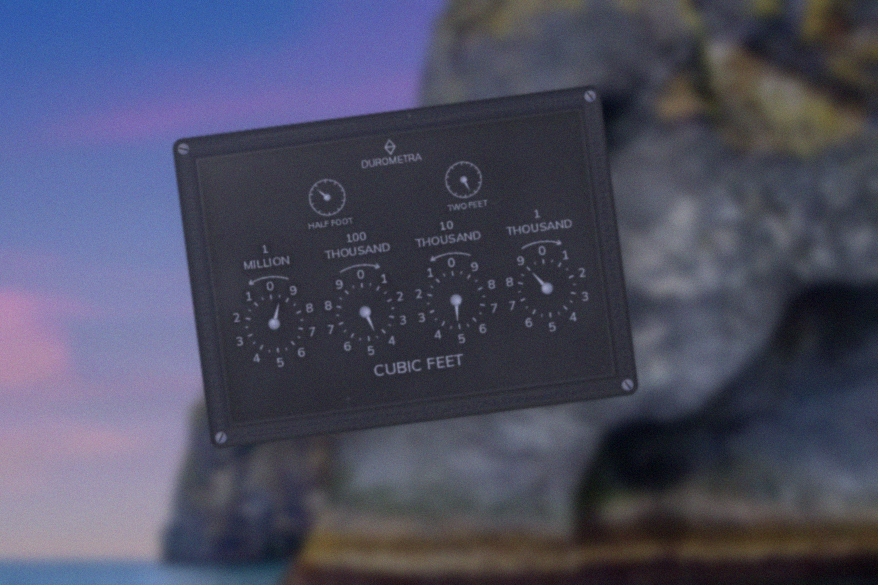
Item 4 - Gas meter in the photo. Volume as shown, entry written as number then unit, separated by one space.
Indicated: 944900 ft³
